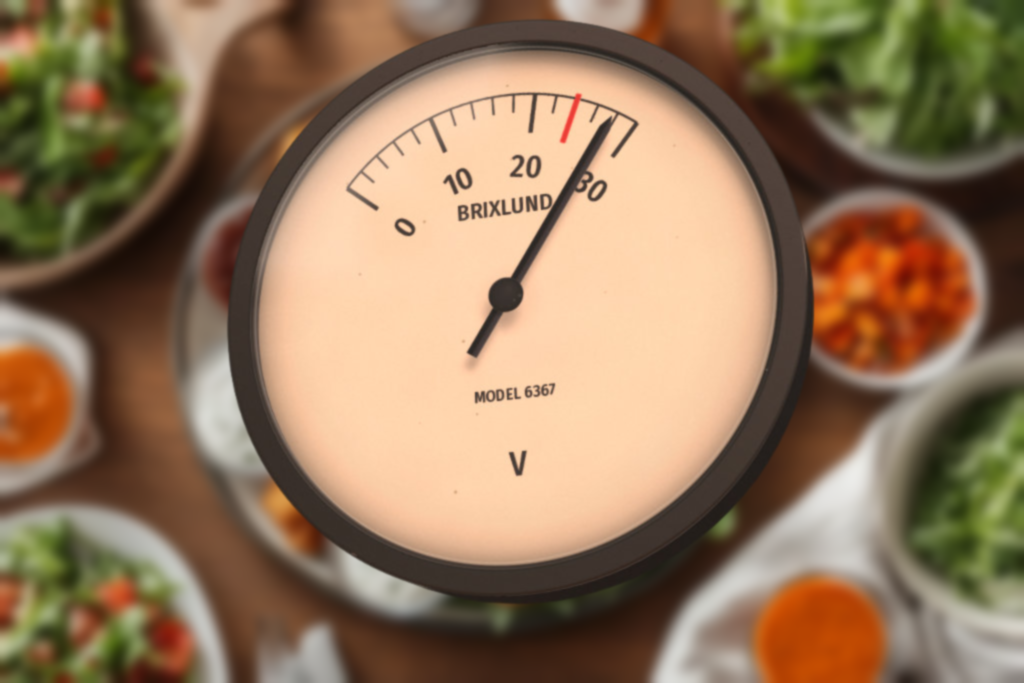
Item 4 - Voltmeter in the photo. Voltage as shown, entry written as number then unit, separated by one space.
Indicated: 28 V
